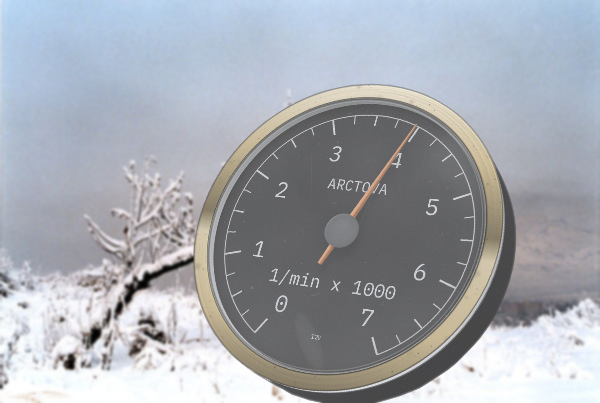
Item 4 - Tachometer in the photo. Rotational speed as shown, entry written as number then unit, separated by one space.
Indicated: 4000 rpm
